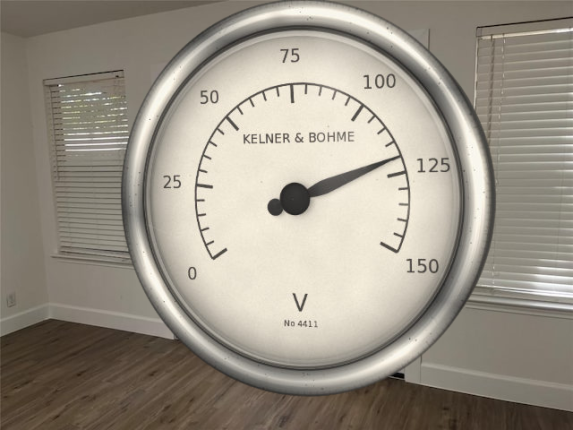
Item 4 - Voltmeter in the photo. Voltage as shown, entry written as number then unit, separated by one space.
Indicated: 120 V
